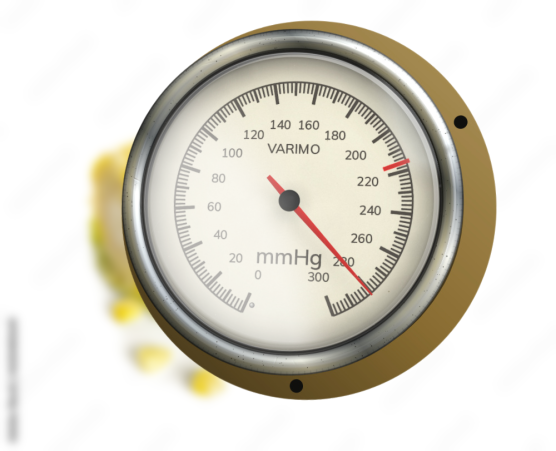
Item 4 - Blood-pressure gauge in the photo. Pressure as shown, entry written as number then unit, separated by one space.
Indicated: 280 mmHg
